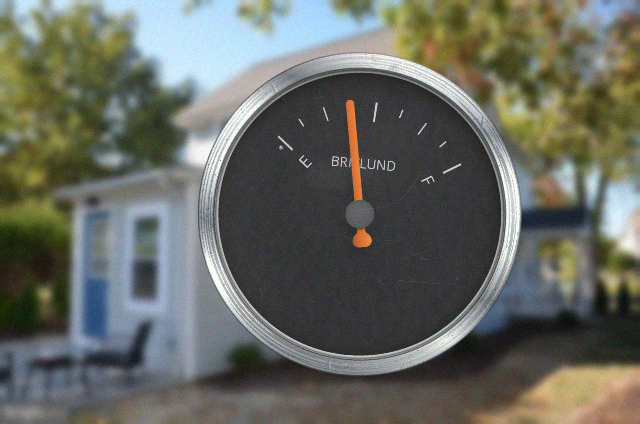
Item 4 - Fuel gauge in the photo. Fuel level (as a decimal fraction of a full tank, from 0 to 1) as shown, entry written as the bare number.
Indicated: 0.375
